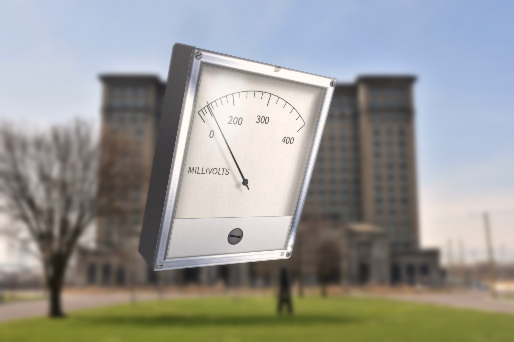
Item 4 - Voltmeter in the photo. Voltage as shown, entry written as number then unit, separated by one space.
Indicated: 100 mV
